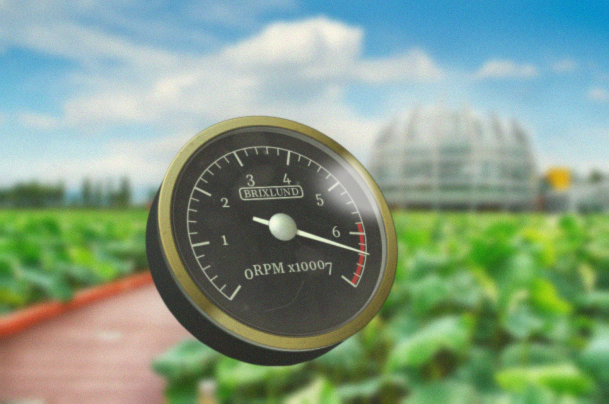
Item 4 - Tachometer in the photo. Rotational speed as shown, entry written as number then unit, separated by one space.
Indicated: 6400 rpm
